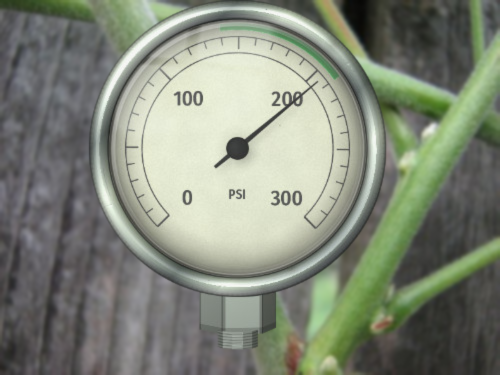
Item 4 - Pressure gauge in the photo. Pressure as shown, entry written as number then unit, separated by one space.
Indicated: 205 psi
